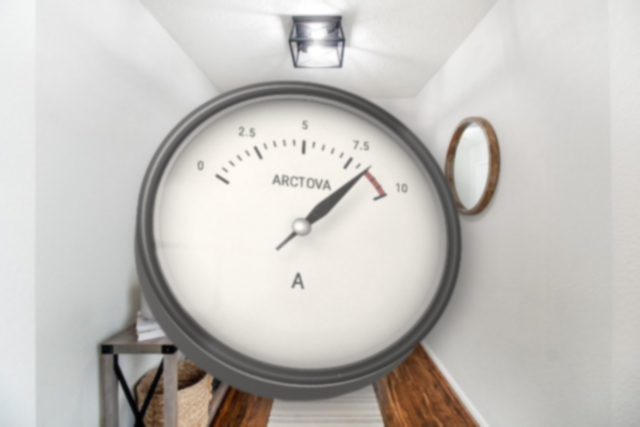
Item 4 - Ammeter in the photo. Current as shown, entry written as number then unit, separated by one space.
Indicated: 8.5 A
